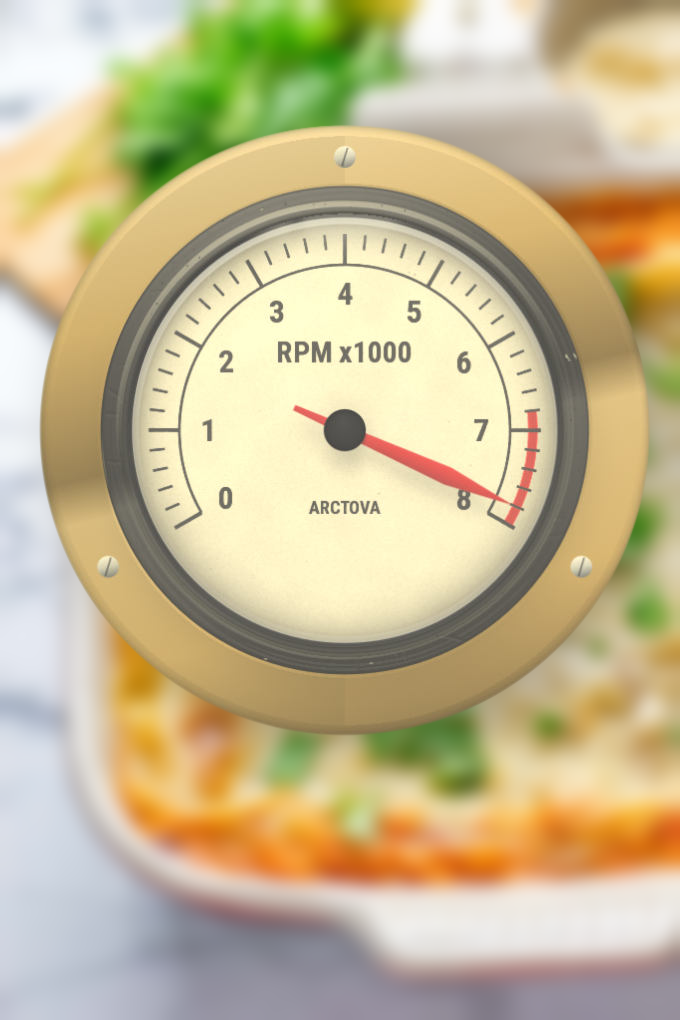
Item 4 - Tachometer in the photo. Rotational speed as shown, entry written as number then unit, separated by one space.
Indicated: 7800 rpm
